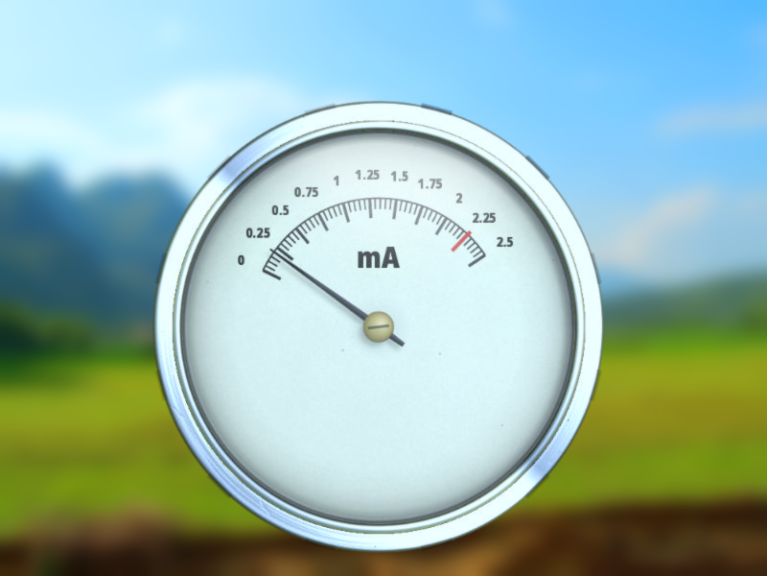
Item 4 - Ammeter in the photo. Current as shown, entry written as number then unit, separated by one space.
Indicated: 0.2 mA
